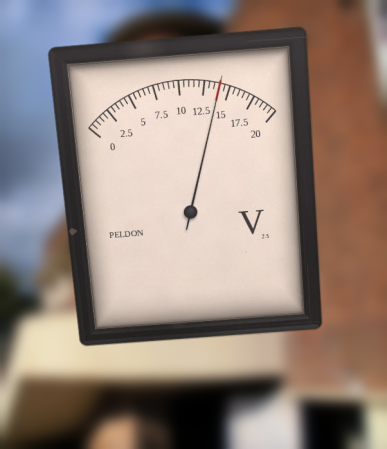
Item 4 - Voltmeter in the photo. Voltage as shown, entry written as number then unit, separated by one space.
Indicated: 14 V
